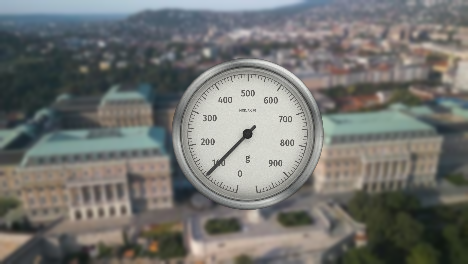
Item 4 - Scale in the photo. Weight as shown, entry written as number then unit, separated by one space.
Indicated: 100 g
